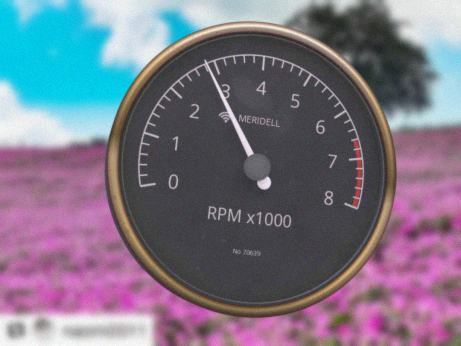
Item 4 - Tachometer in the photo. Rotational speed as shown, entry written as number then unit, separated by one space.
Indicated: 2800 rpm
